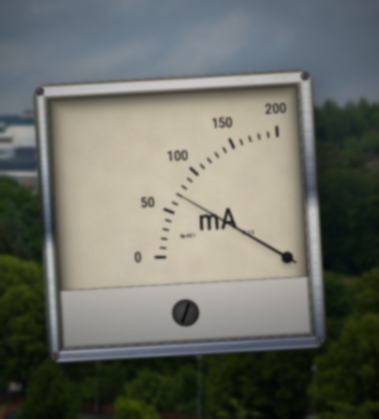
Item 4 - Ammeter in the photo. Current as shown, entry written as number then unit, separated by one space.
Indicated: 70 mA
